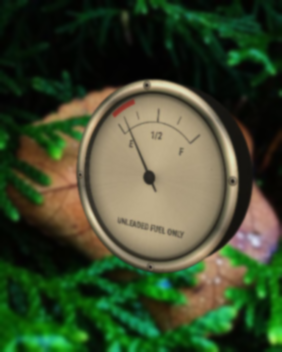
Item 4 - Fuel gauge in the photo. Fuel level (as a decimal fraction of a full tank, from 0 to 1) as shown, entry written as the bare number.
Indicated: 0.125
